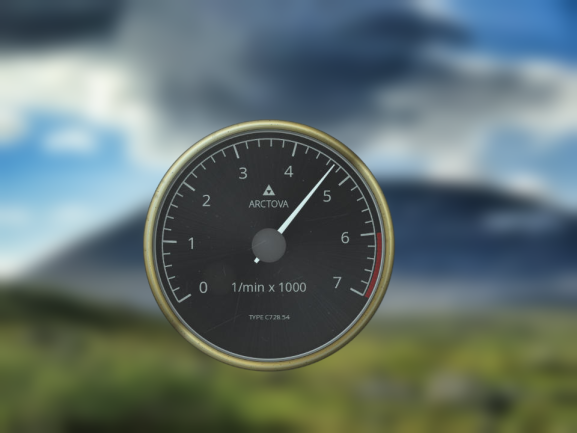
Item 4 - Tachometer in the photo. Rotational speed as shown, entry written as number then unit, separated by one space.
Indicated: 4700 rpm
